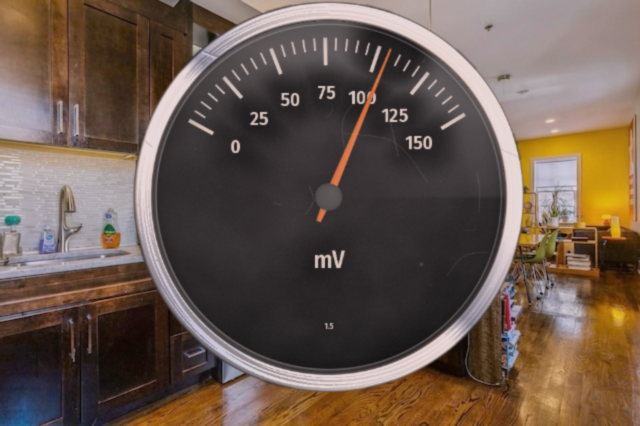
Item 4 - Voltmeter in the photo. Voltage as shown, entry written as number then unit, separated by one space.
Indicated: 105 mV
